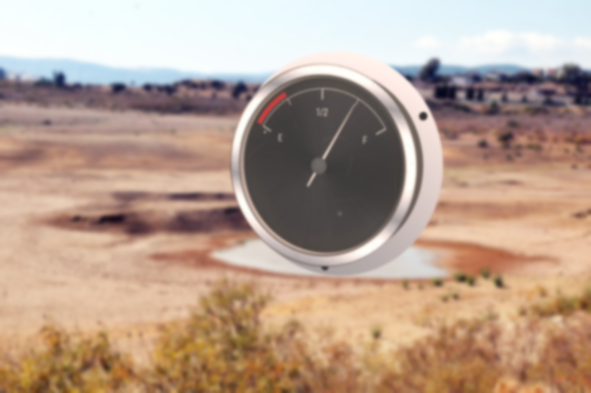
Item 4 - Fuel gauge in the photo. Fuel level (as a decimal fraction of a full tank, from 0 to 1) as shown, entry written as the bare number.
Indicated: 0.75
